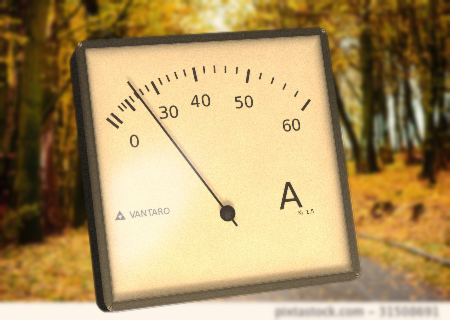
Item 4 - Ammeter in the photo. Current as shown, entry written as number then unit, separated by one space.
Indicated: 24 A
